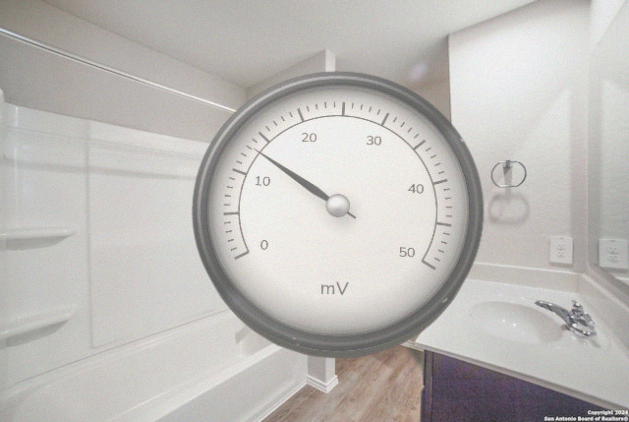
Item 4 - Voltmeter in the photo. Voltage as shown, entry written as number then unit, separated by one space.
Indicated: 13 mV
